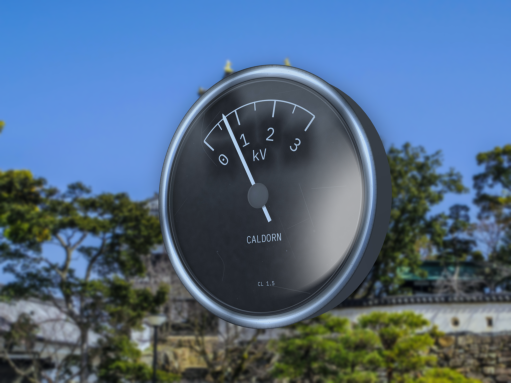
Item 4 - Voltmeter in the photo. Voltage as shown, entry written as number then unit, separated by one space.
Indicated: 0.75 kV
